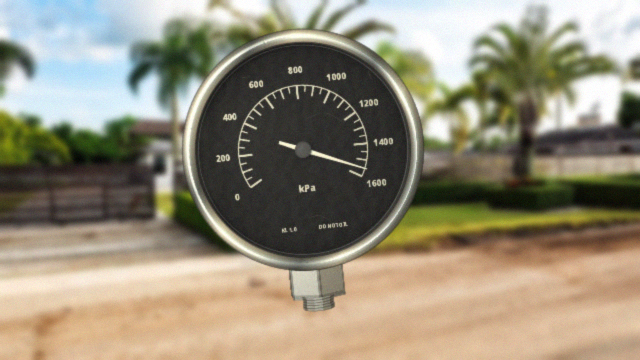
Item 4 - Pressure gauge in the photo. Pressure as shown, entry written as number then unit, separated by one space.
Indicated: 1550 kPa
